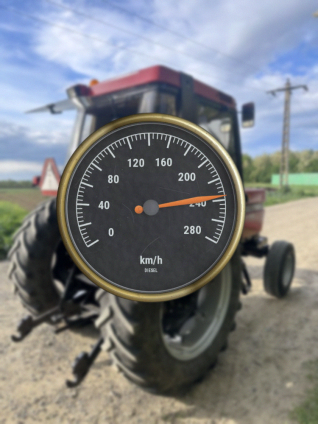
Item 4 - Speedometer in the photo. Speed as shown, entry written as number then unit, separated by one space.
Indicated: 236 km/h
